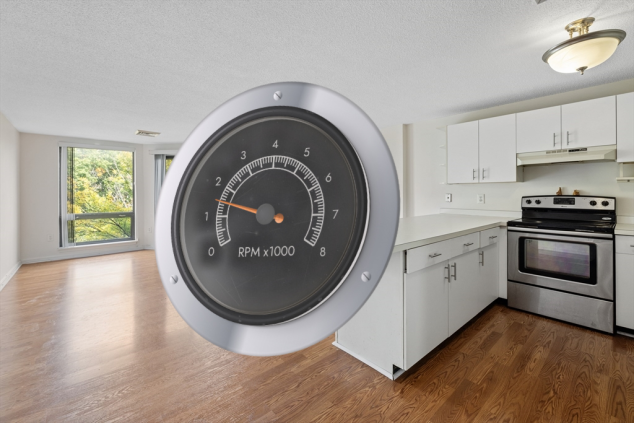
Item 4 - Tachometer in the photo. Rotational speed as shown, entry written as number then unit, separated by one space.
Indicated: 1500 rpm
